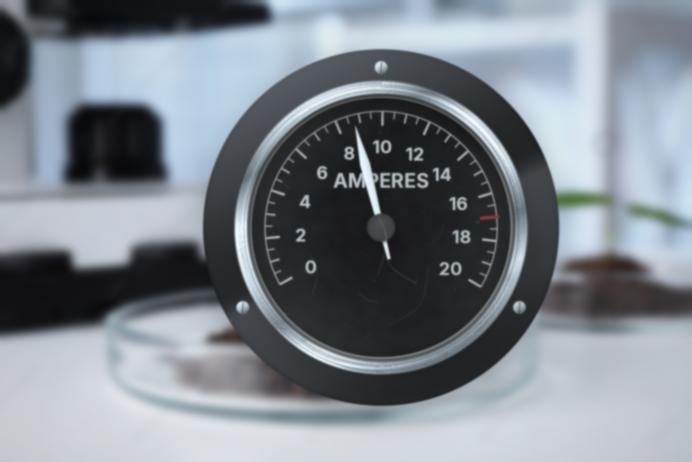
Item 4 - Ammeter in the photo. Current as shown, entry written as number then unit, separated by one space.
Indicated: 8.75 A
